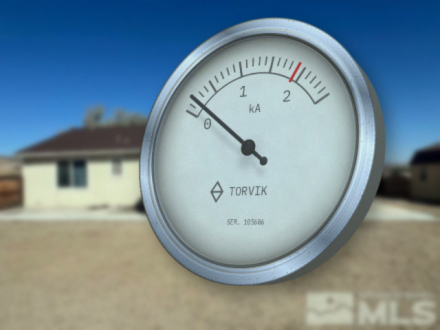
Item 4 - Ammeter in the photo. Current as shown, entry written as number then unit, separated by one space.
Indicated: 0.2 kA
